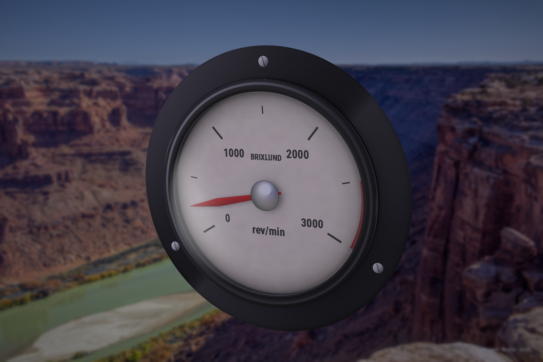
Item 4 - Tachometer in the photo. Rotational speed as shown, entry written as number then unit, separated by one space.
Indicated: 250 rpm
